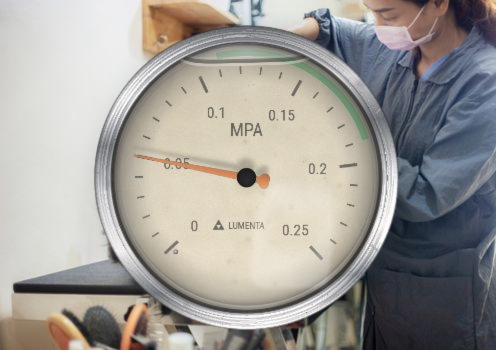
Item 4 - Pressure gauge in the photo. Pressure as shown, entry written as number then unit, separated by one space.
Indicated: 0.05 MPa
